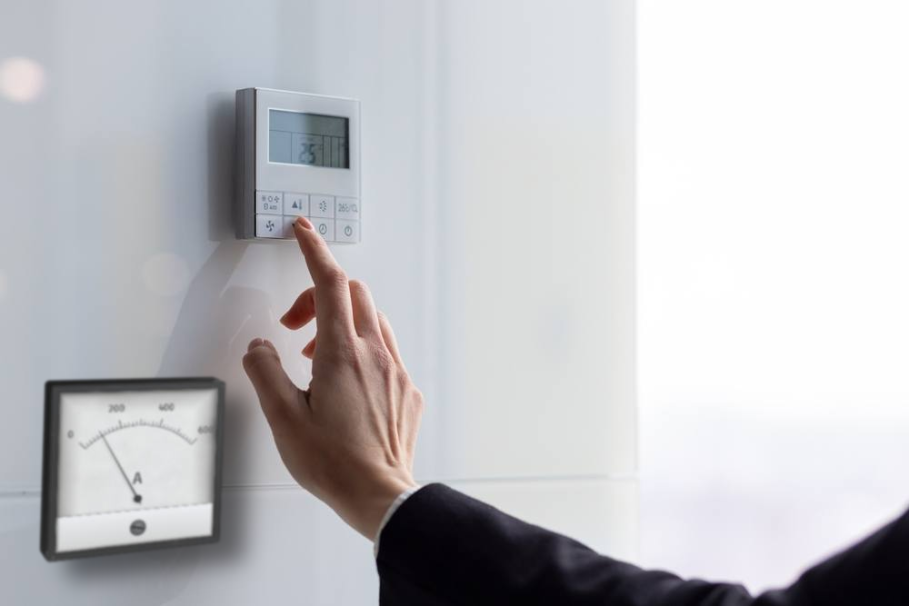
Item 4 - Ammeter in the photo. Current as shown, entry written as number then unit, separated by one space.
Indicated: 100 A
